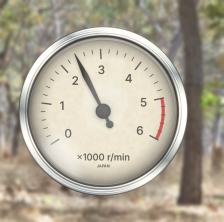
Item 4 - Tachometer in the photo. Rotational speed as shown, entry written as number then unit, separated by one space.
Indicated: 2400 rpm
